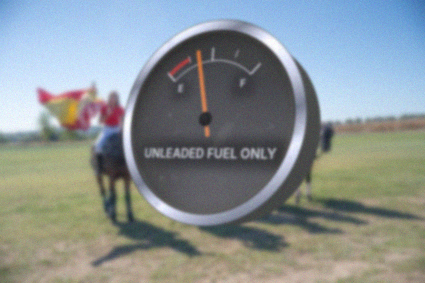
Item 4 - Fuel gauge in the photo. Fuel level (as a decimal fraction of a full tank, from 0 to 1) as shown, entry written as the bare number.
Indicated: 0.375
